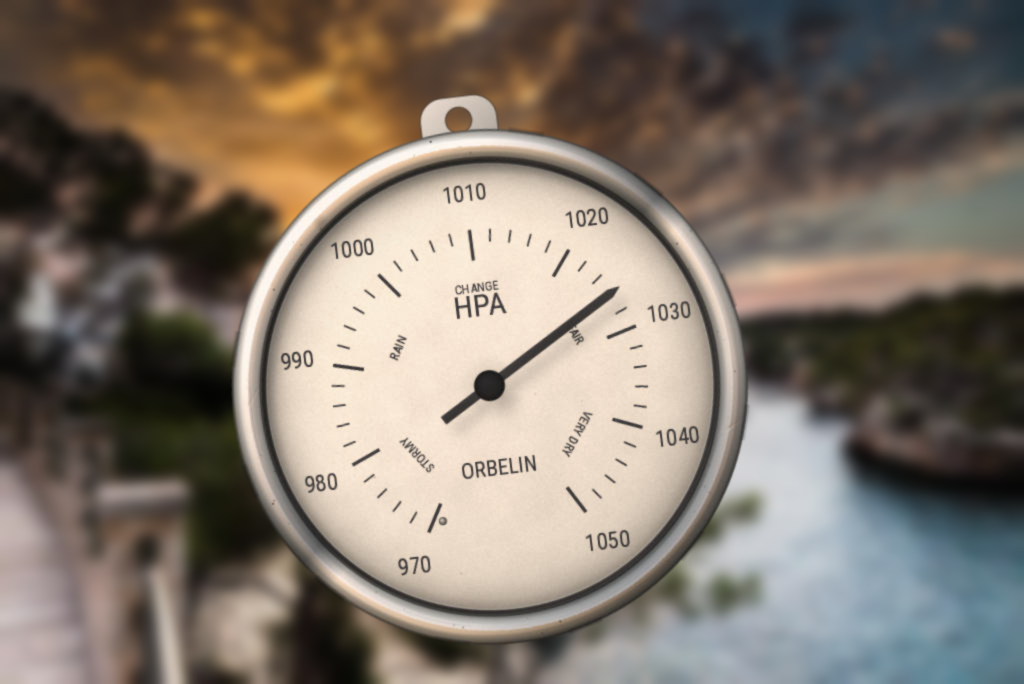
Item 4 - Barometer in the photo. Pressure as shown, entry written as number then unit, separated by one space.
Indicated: 1026 hPa
